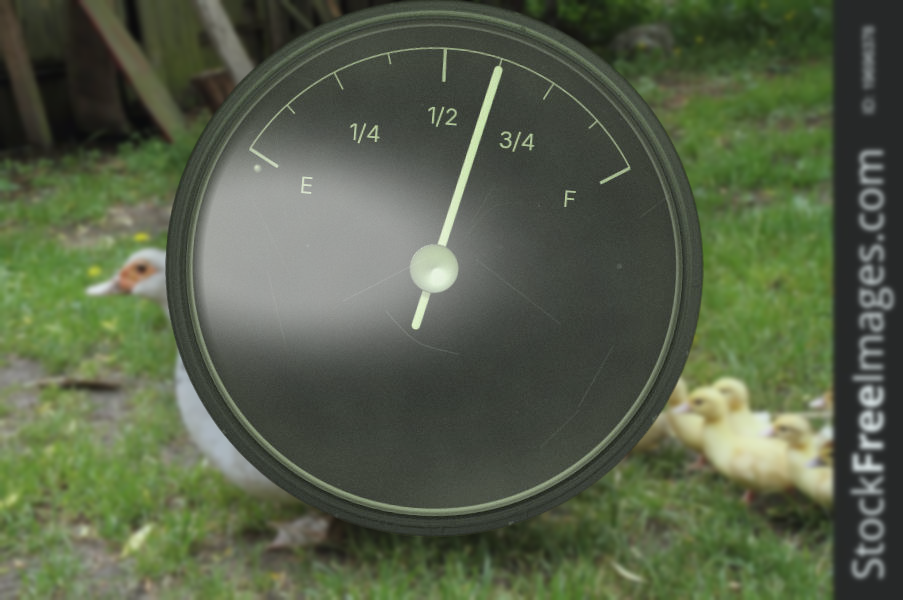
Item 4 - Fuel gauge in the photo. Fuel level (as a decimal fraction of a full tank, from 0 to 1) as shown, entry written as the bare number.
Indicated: 0.625
